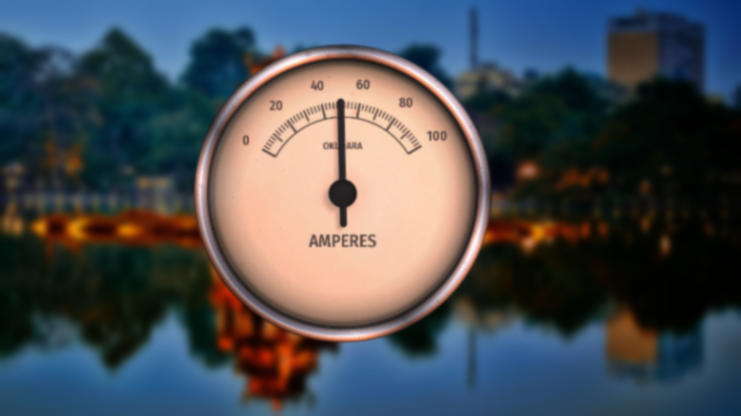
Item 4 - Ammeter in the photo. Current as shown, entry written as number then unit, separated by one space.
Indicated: 50 A
